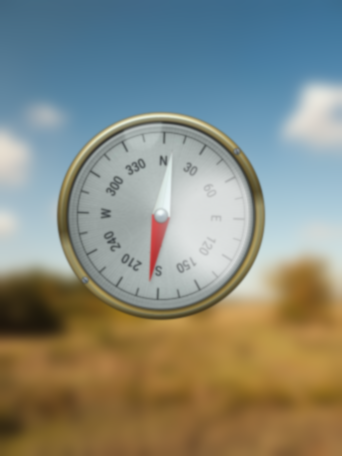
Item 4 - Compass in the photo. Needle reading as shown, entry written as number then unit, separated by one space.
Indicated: 187.5 °
